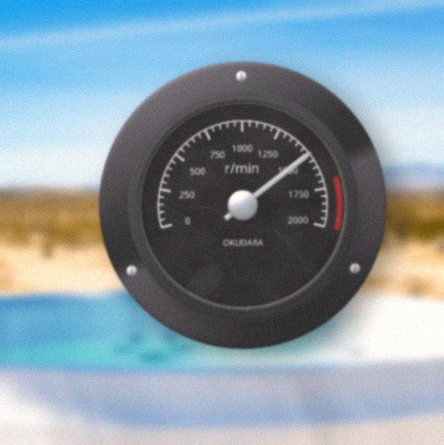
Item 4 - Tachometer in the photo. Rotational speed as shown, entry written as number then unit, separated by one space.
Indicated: 1500 rpm
